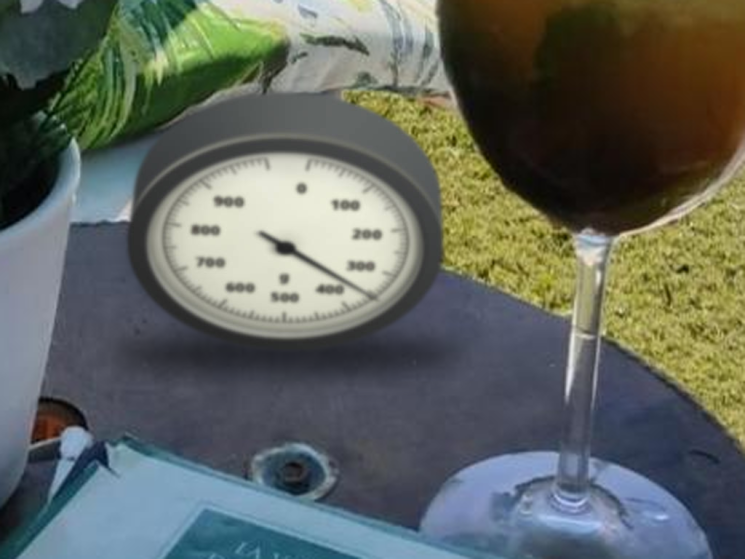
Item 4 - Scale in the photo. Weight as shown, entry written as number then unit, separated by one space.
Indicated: 350 g
